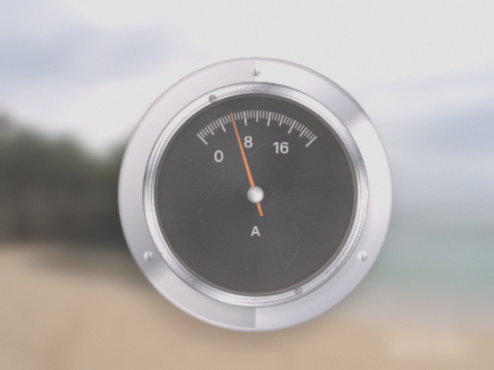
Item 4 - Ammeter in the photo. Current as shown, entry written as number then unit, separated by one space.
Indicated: 6 A
